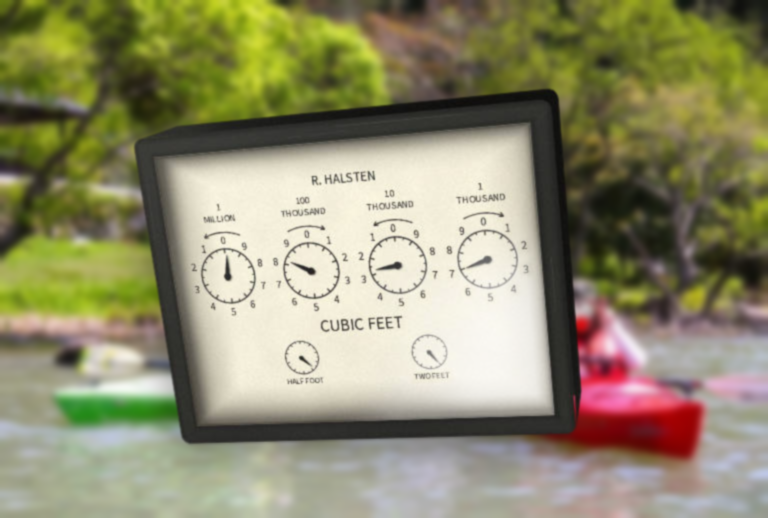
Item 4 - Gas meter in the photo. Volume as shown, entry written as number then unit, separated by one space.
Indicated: 982700 ft³
